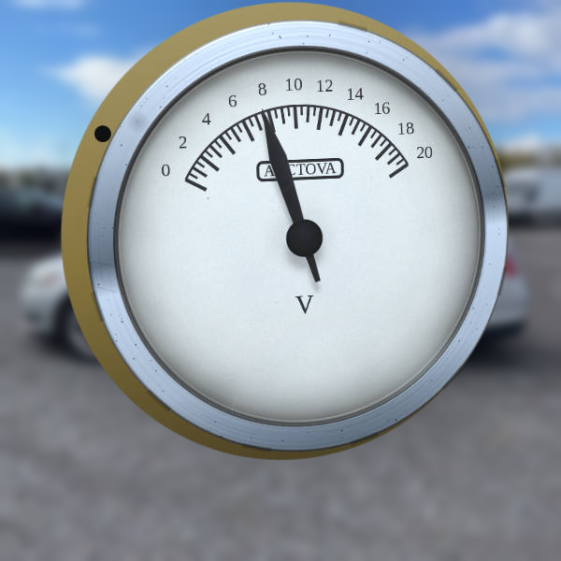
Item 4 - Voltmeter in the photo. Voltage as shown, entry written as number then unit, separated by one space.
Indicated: 7.5 V
